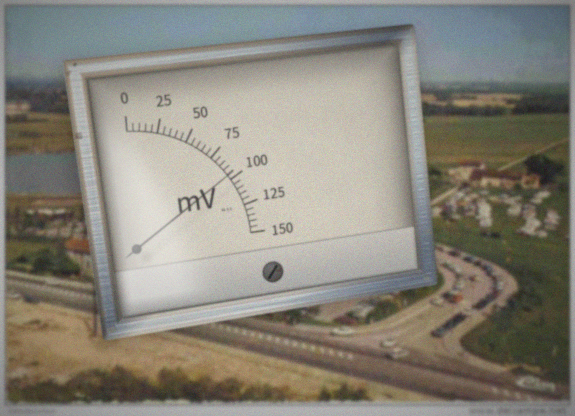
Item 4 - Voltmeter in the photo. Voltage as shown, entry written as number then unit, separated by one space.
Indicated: 95 mV
